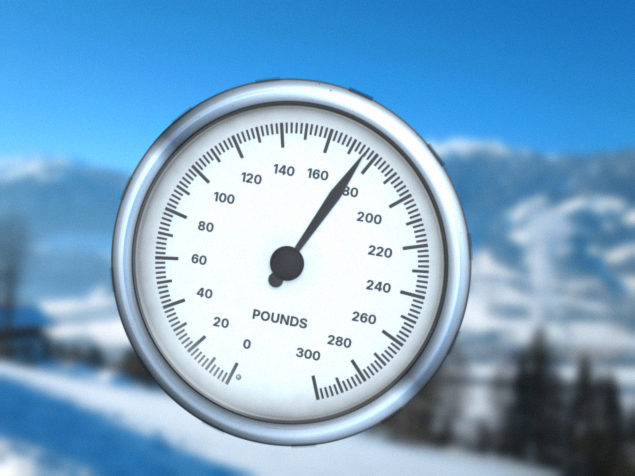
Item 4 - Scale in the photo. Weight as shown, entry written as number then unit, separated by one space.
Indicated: 176 lb
